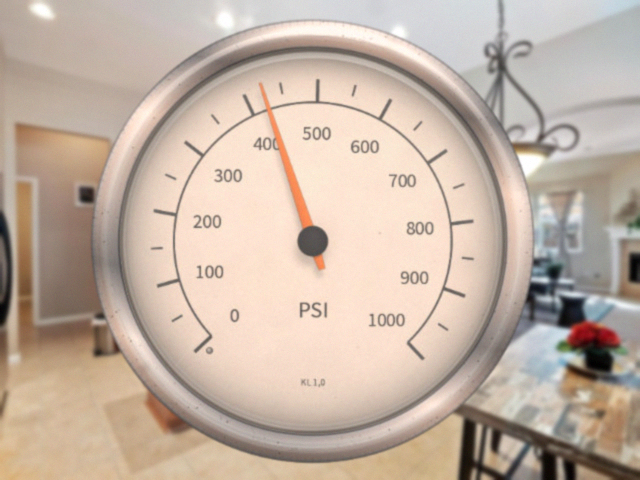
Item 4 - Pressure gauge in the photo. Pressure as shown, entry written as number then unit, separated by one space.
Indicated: 425 psi
